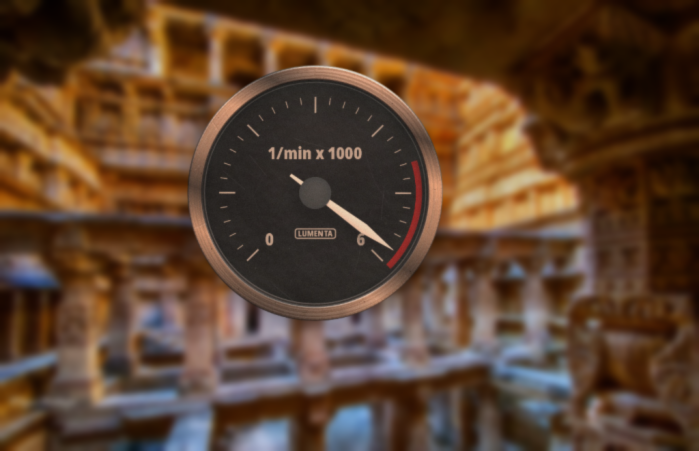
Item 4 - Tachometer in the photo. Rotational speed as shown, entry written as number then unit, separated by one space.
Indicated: 5800 rpm
